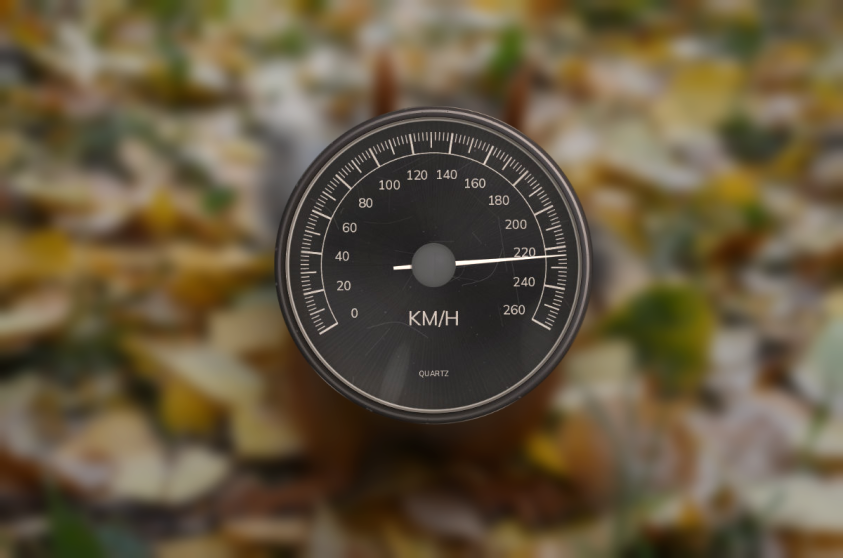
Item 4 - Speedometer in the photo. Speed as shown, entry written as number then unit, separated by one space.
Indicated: 224 km/h
